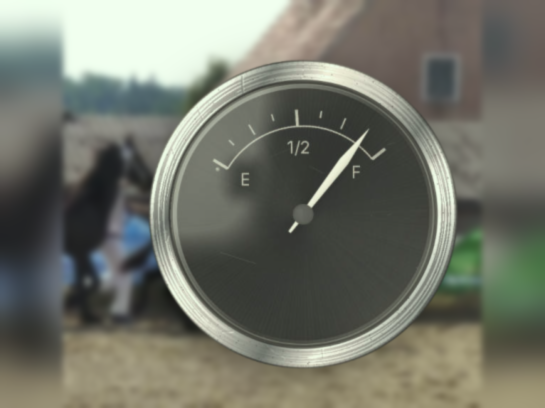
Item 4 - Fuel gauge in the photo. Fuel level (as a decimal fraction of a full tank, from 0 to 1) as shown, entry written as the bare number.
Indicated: 0.875
